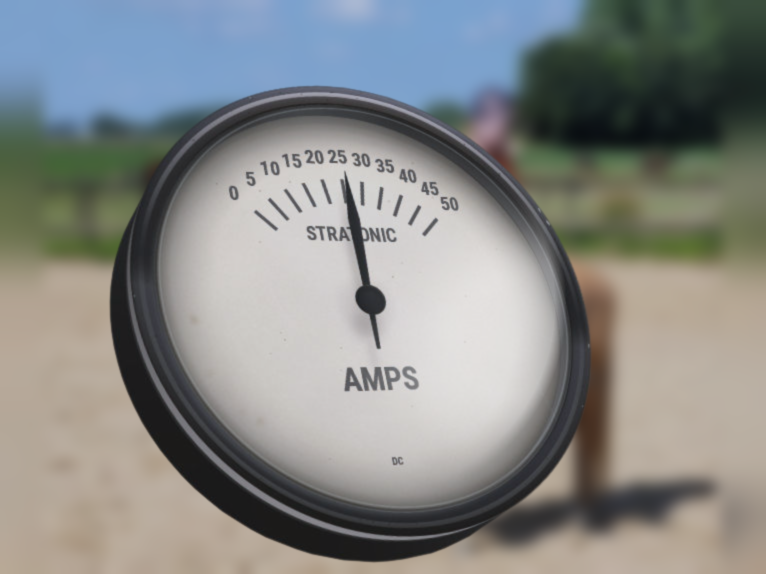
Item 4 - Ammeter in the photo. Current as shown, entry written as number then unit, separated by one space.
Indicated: 25 A
